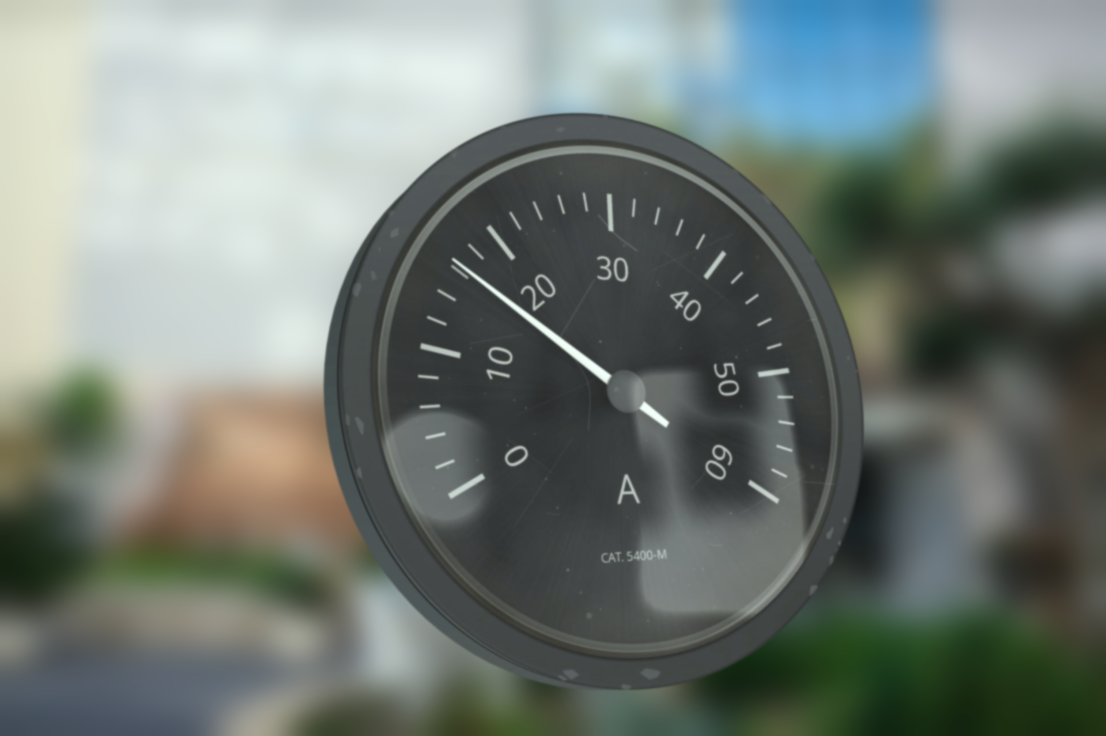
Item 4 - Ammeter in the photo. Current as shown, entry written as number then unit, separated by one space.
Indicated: 16 A
